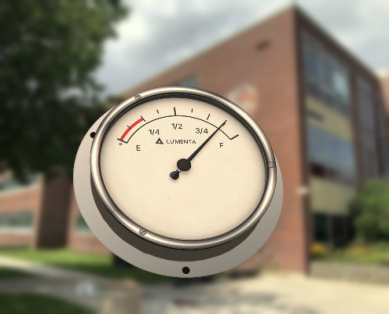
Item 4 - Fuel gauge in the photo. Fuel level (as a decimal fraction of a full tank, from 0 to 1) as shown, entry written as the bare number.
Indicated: 0.875
